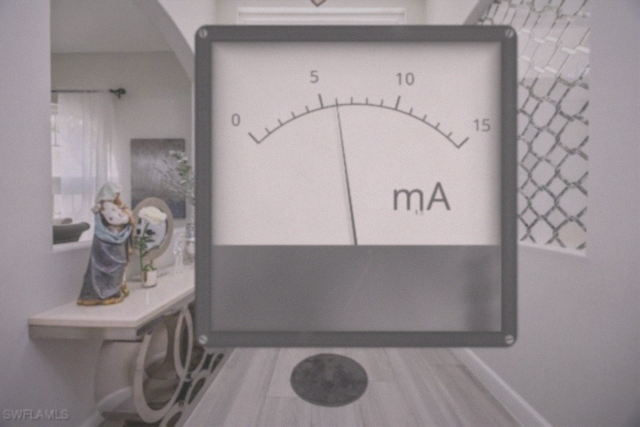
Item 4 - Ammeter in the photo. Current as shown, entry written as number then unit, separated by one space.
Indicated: 6 mA
